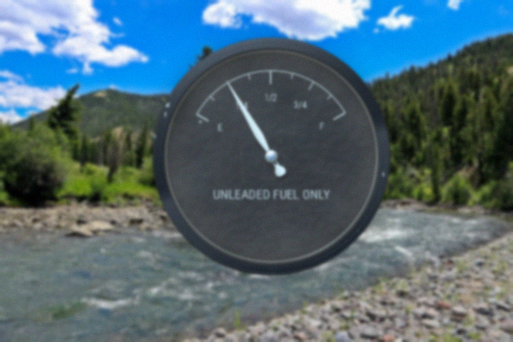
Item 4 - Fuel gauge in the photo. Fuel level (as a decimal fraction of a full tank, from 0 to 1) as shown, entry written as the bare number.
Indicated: 0.25
